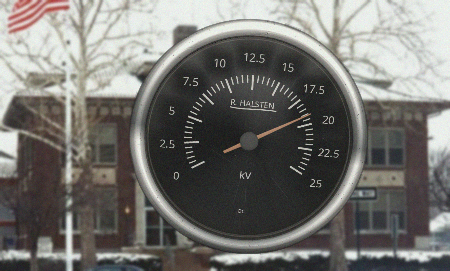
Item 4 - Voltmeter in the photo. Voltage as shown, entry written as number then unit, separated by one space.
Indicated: 19 kV
